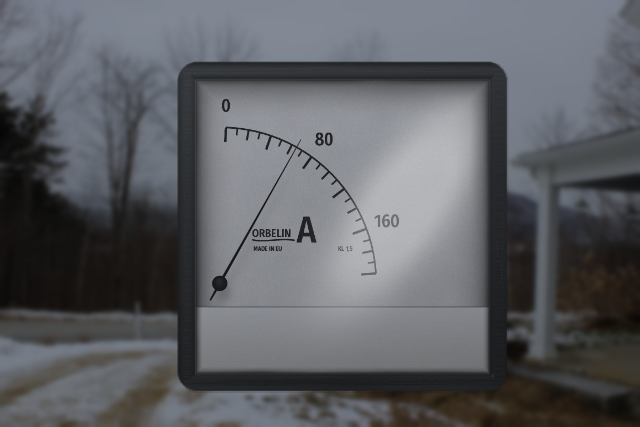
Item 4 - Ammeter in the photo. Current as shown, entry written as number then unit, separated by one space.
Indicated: 65 A
